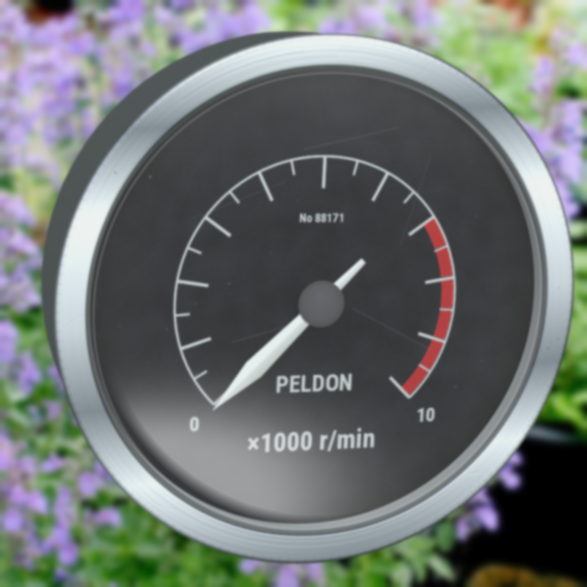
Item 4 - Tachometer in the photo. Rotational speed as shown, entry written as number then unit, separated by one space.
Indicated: 0 rpm
